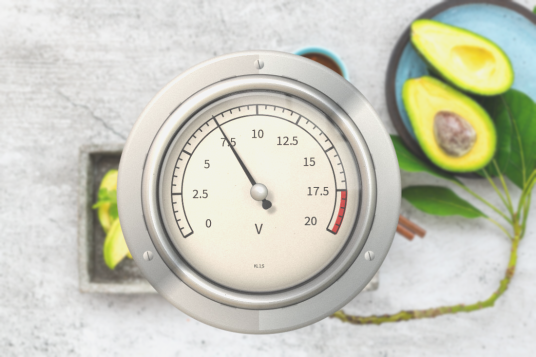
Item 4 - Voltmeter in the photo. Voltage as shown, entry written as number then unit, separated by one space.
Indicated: 7.5 V
